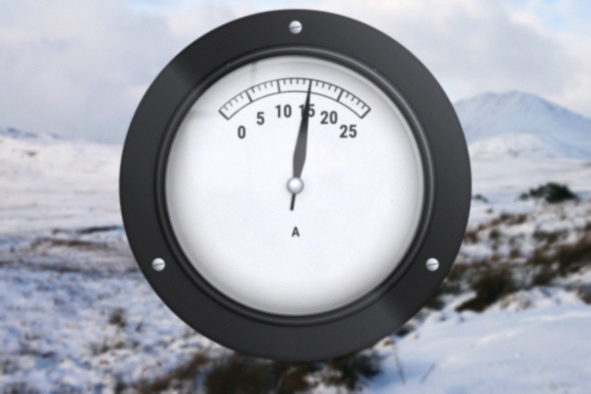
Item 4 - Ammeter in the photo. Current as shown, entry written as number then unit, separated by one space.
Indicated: 15 A
